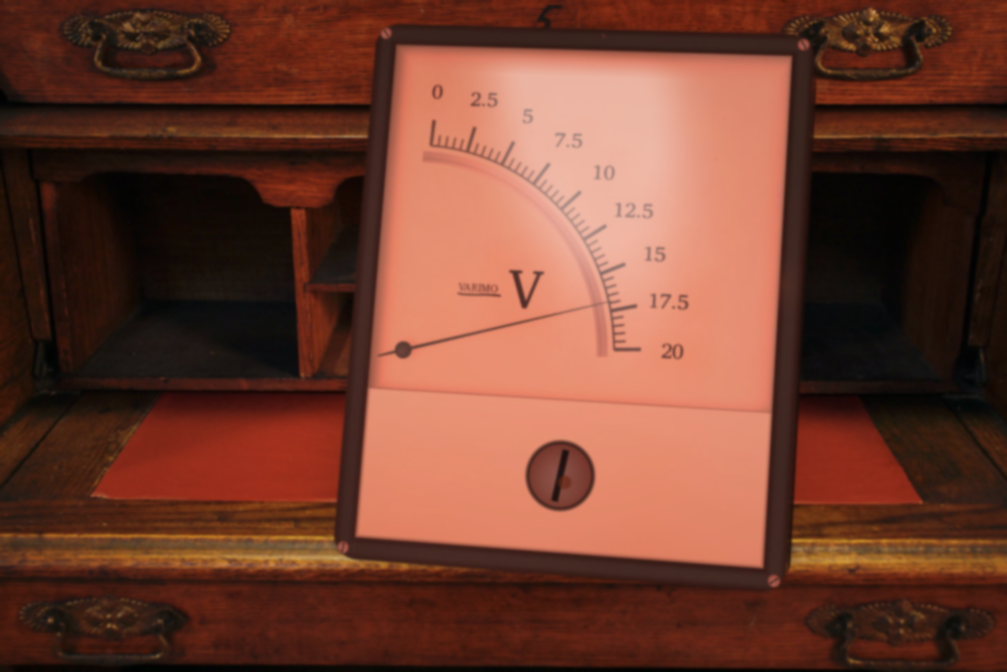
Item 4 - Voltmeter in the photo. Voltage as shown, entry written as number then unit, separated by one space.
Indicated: 17 V
